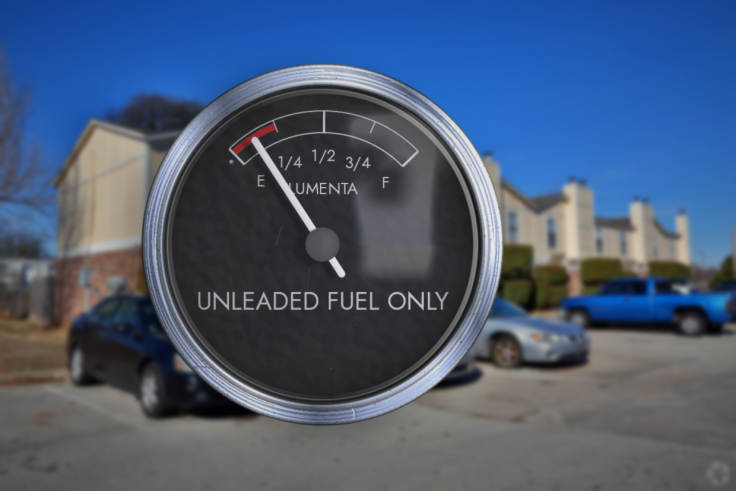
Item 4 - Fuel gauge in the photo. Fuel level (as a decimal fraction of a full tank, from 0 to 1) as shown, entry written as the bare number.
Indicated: 0.125
